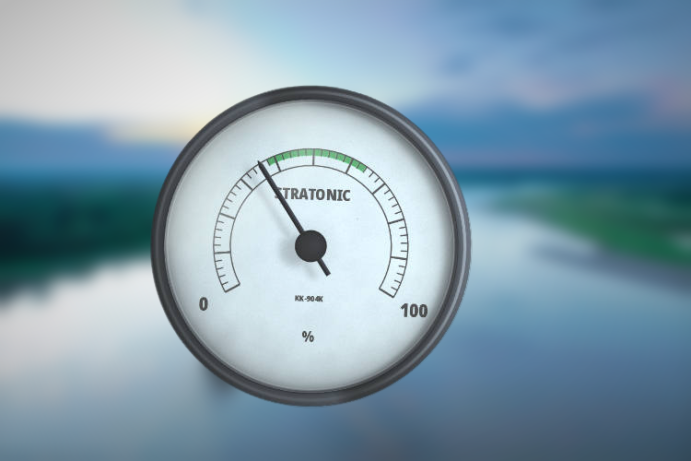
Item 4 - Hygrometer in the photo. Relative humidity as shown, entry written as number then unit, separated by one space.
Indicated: 36 %
